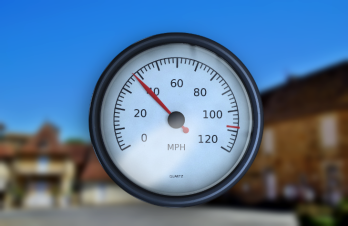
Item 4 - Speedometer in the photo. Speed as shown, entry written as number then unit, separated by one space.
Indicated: 38 mph
